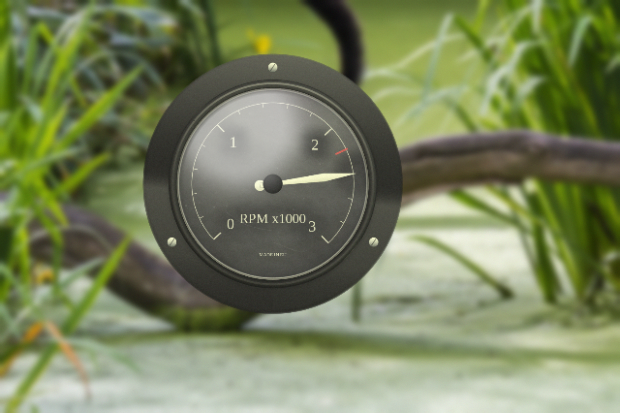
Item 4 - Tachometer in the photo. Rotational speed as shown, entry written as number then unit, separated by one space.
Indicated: 2400 rpm
